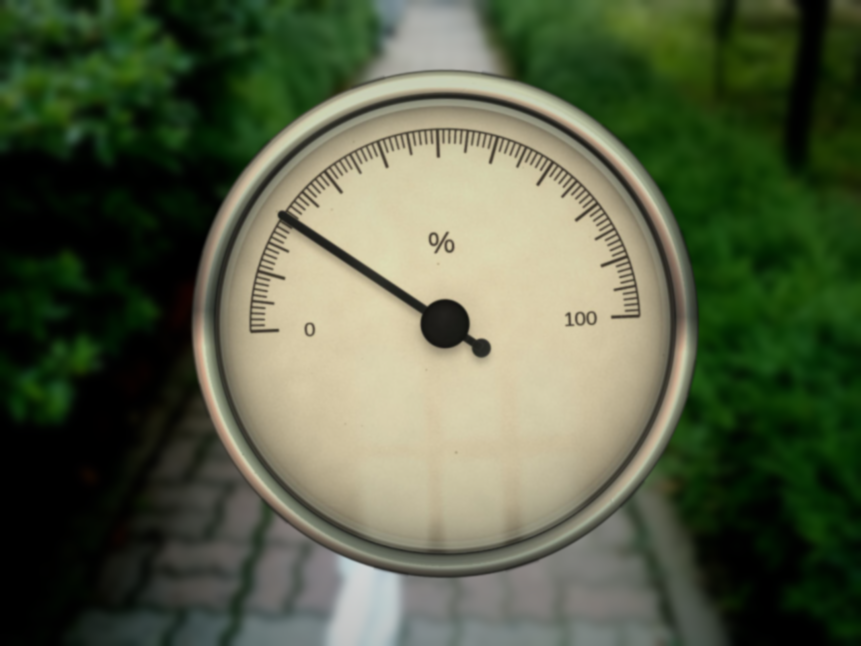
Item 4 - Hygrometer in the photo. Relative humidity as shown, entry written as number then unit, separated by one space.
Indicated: 20 %
